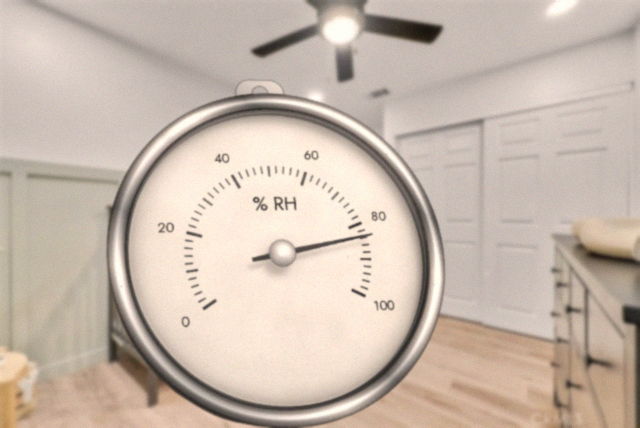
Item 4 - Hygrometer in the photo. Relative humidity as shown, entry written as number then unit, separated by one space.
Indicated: 84 %
